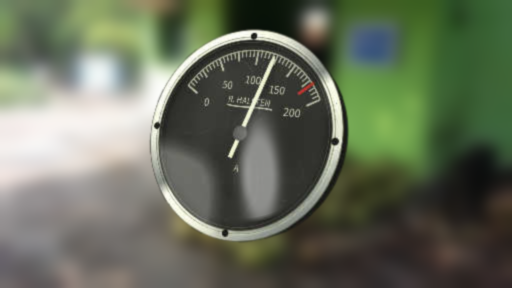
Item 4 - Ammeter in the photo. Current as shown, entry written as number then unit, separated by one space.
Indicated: 125 A
